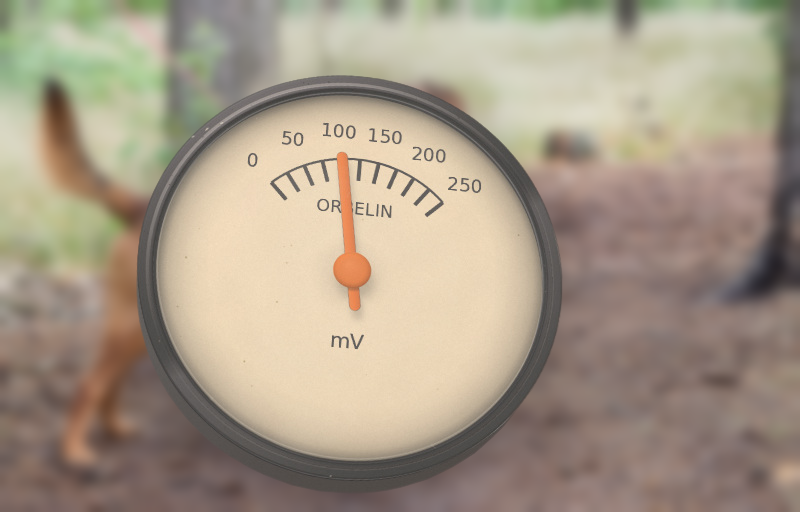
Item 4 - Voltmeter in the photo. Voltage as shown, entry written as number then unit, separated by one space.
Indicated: 100 mV
